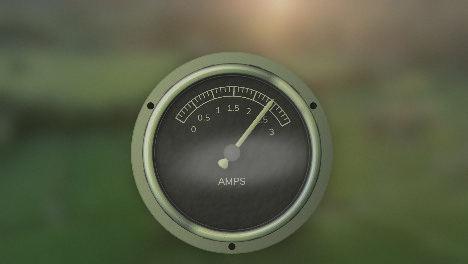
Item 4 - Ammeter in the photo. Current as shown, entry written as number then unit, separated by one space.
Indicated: 2.4 A
